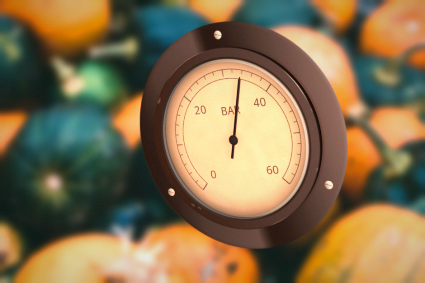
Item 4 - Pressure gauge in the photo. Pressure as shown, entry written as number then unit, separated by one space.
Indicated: 34 bar
